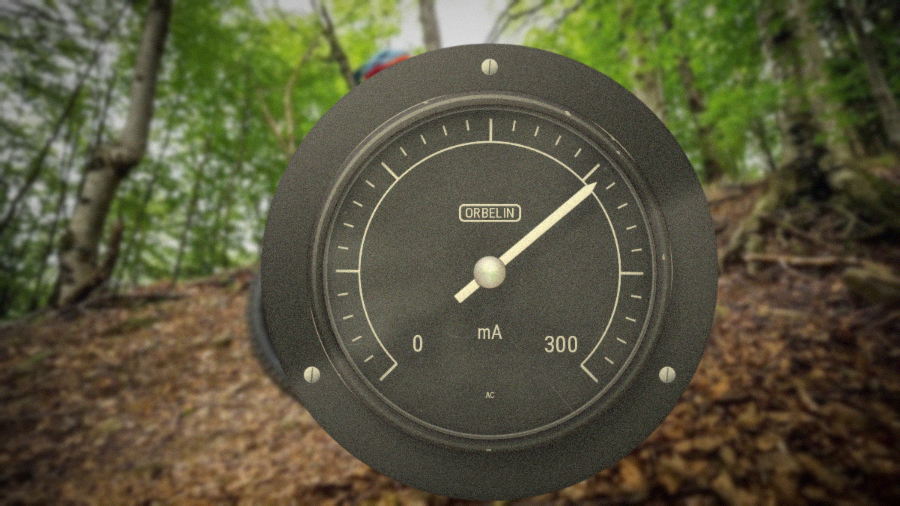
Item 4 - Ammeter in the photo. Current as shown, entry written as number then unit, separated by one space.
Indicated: 205 mA
